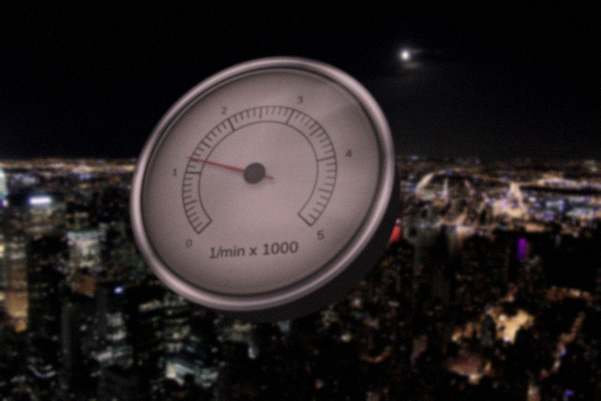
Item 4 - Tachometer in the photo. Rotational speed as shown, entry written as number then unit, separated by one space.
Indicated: 1200 rpm
